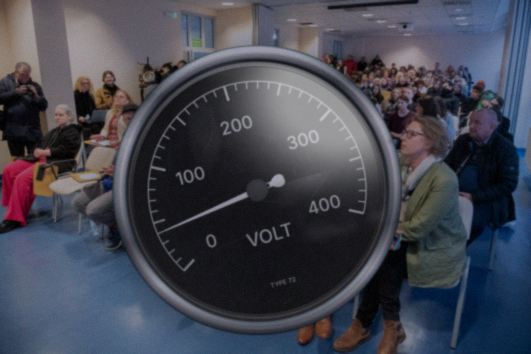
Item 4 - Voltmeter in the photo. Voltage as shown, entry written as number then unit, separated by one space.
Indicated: 40 V
